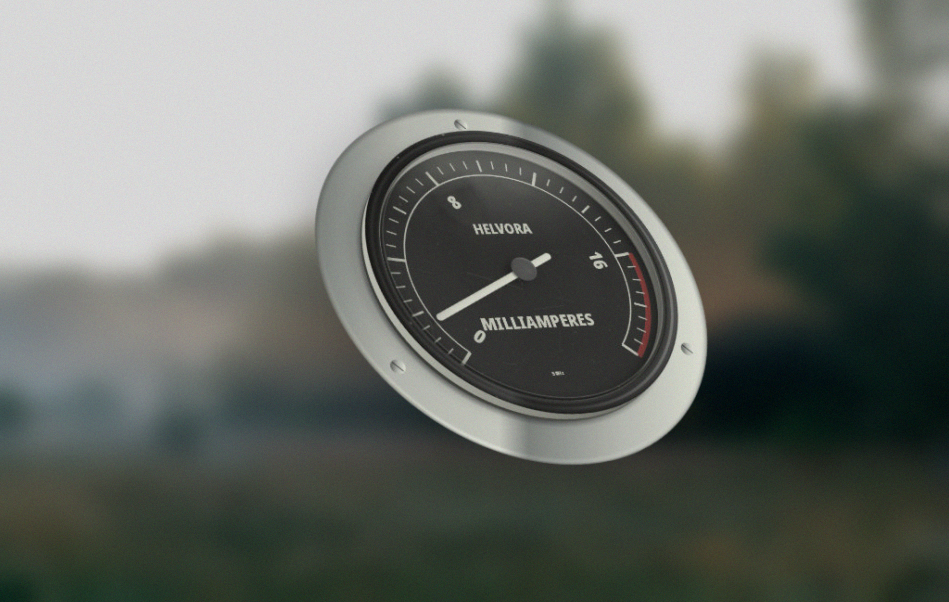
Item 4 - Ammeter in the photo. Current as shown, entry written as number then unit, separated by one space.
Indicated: 1.5 mA
